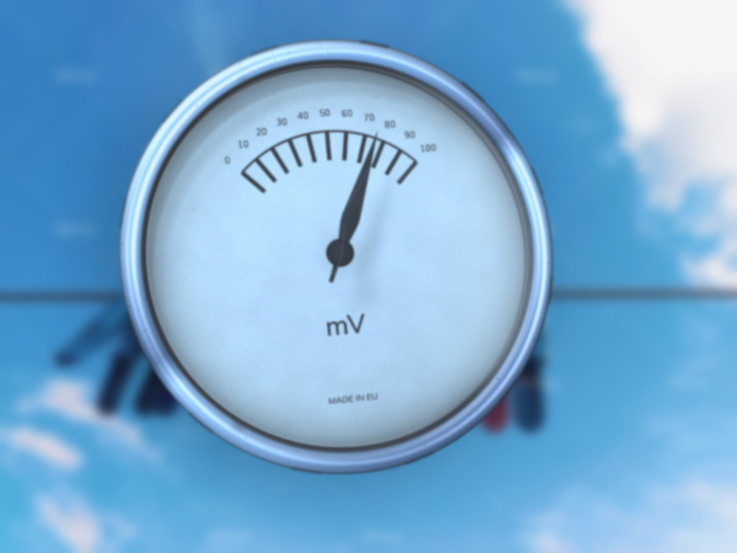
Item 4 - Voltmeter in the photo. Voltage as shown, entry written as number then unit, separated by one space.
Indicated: 75 mV
